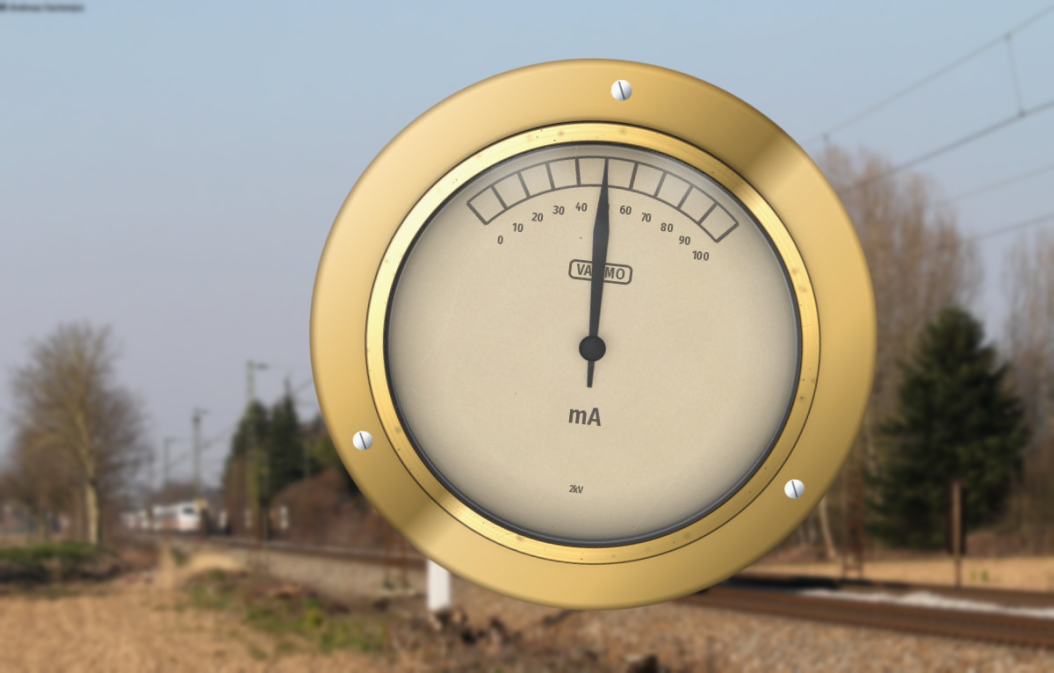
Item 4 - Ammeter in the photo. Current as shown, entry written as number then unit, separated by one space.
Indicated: 50 mA
